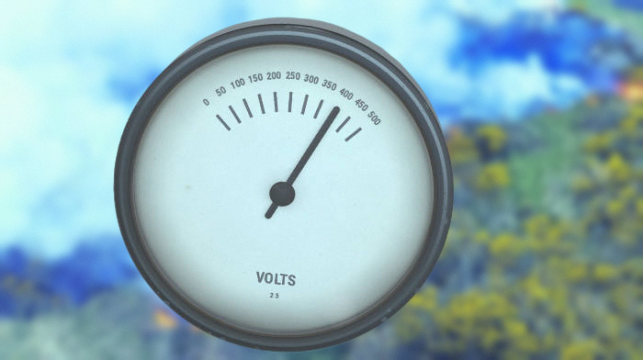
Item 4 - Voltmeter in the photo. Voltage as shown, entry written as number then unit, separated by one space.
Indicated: 400 V
